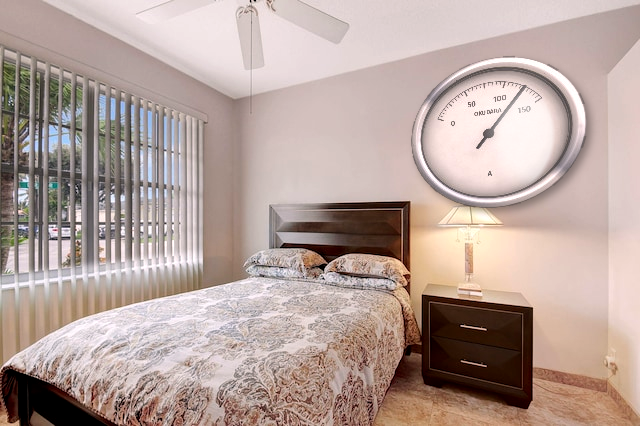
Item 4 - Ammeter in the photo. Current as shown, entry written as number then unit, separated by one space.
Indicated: 125 A
